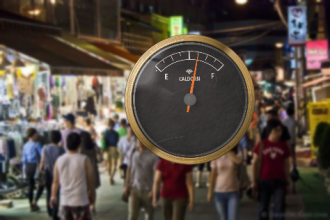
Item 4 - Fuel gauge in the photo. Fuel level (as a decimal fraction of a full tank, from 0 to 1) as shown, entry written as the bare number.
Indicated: 0.625
